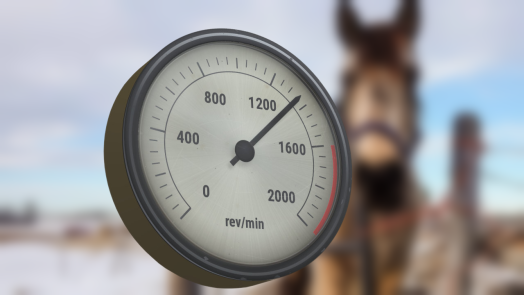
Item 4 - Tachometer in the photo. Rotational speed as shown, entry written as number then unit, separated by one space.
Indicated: 1350 rpm
